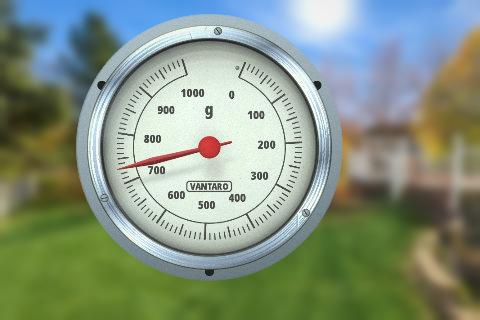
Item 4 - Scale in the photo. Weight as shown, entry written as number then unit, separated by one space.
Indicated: 730 g
